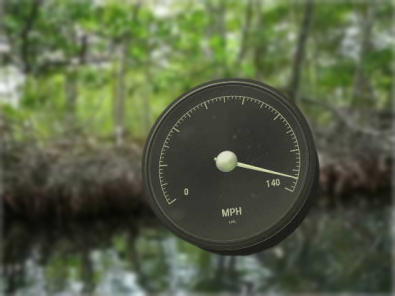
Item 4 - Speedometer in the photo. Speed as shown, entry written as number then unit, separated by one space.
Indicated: 134 mph
